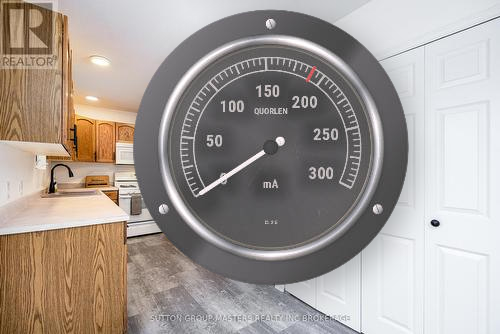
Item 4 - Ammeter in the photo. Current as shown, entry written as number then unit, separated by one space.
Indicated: 0 mA
